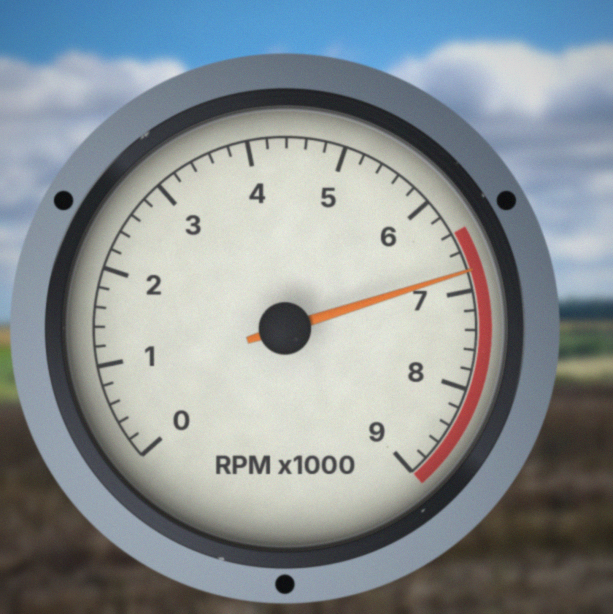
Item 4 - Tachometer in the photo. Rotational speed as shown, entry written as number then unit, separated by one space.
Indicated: 6800 rpm
